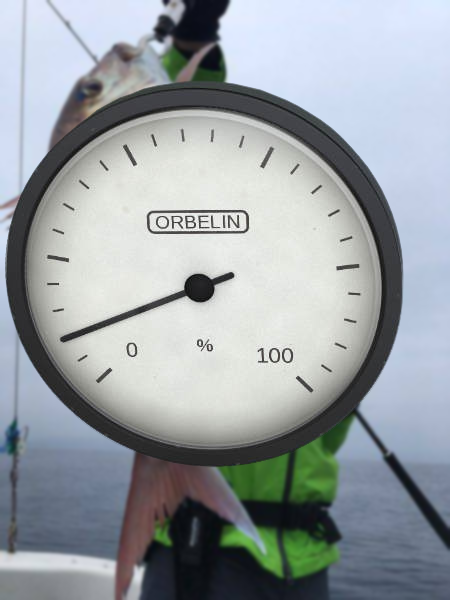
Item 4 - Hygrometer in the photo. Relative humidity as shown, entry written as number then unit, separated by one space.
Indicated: 8 %
